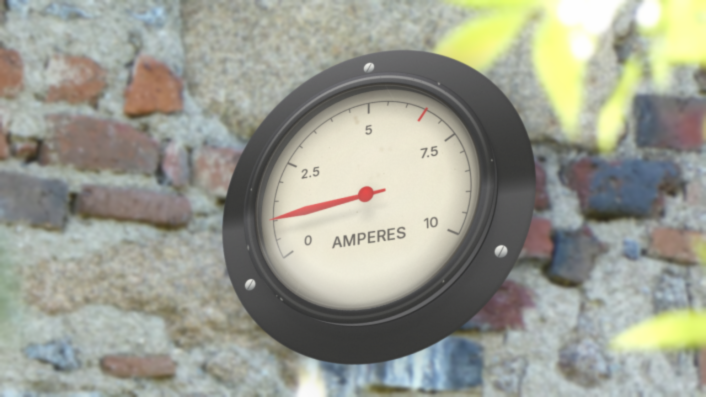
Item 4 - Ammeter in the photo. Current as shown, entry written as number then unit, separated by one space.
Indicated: 1 A
